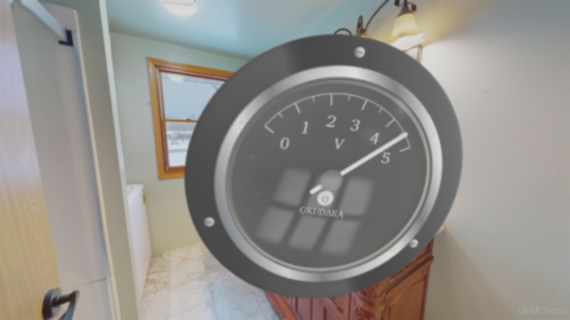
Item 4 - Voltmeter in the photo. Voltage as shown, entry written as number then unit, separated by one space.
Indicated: 4.5 V
